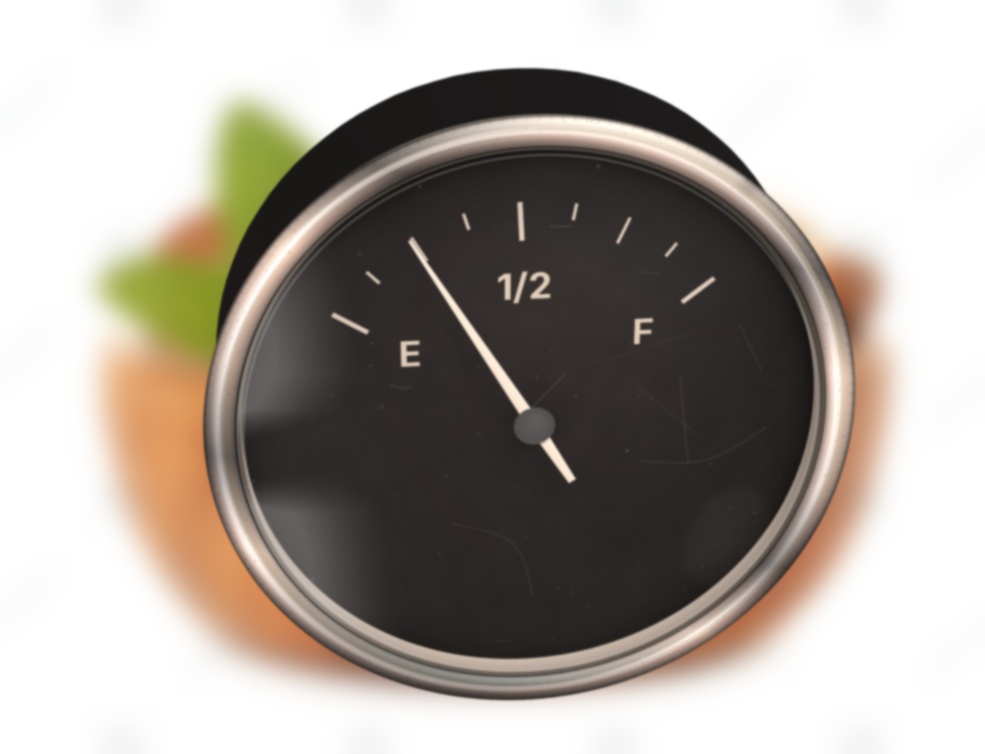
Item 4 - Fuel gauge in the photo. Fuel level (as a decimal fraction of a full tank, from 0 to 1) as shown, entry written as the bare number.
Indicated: 0.25
